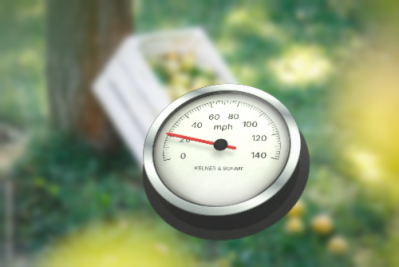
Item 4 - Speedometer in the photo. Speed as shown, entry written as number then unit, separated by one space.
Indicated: 20 mph
